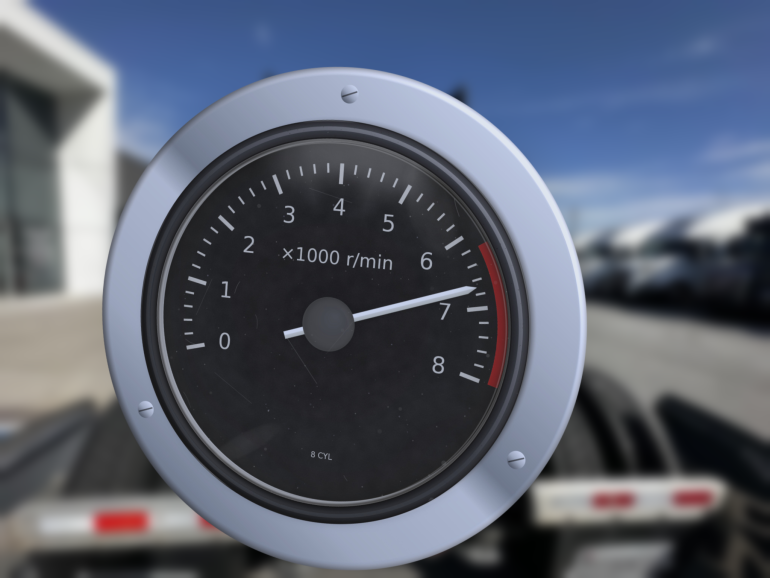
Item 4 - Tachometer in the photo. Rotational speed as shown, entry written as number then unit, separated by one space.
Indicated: 6700 rpm
